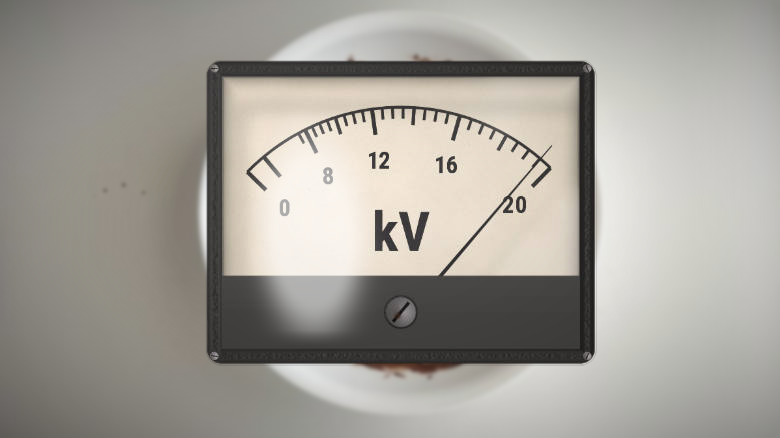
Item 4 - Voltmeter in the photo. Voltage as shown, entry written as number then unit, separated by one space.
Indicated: 19.5 kV
